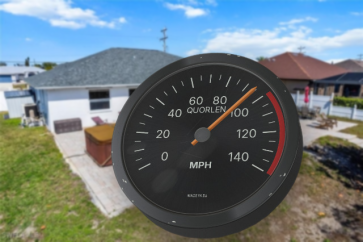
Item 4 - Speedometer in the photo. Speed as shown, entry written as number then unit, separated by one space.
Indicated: 95 mph
